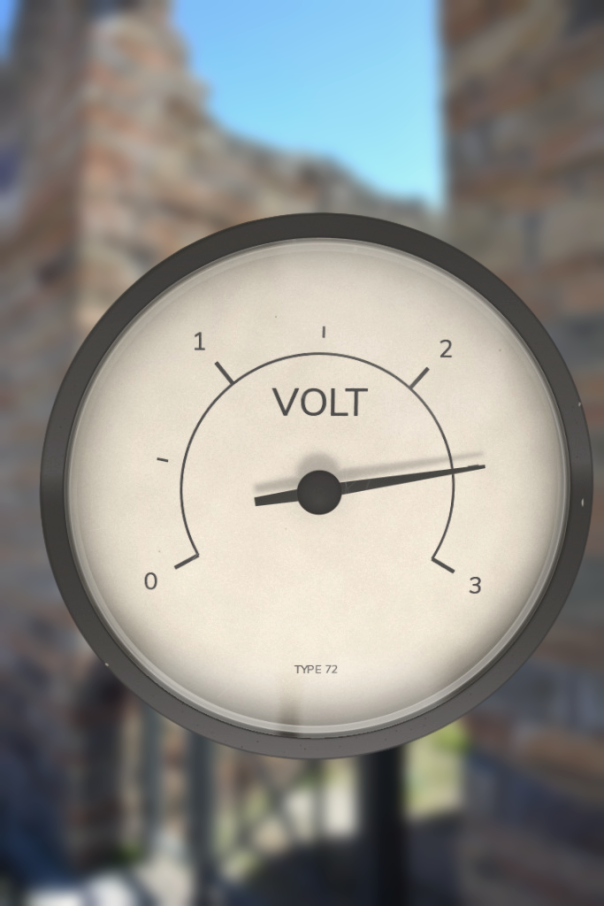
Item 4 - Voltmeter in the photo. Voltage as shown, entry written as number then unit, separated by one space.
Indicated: 2.5 V
